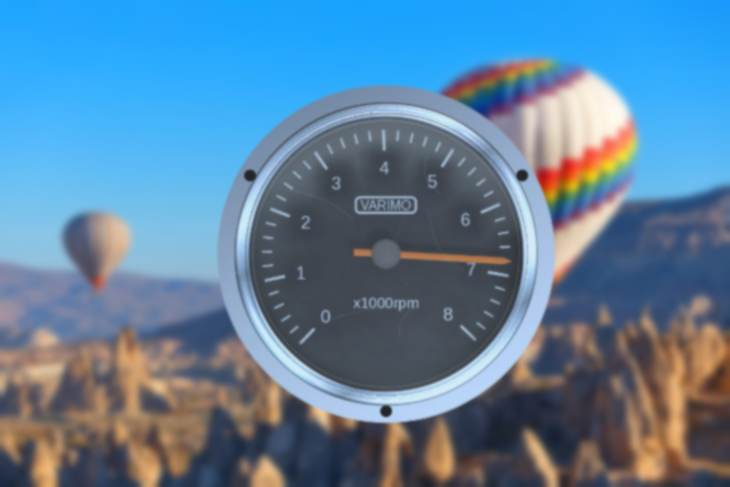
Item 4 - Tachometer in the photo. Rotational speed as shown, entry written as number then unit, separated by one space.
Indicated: 6800 rpm
